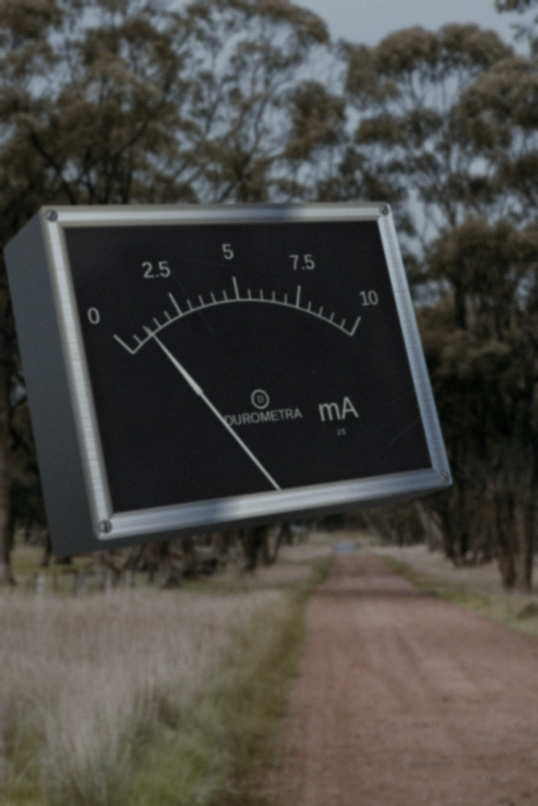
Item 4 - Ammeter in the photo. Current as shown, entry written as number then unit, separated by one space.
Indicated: 1 mA
